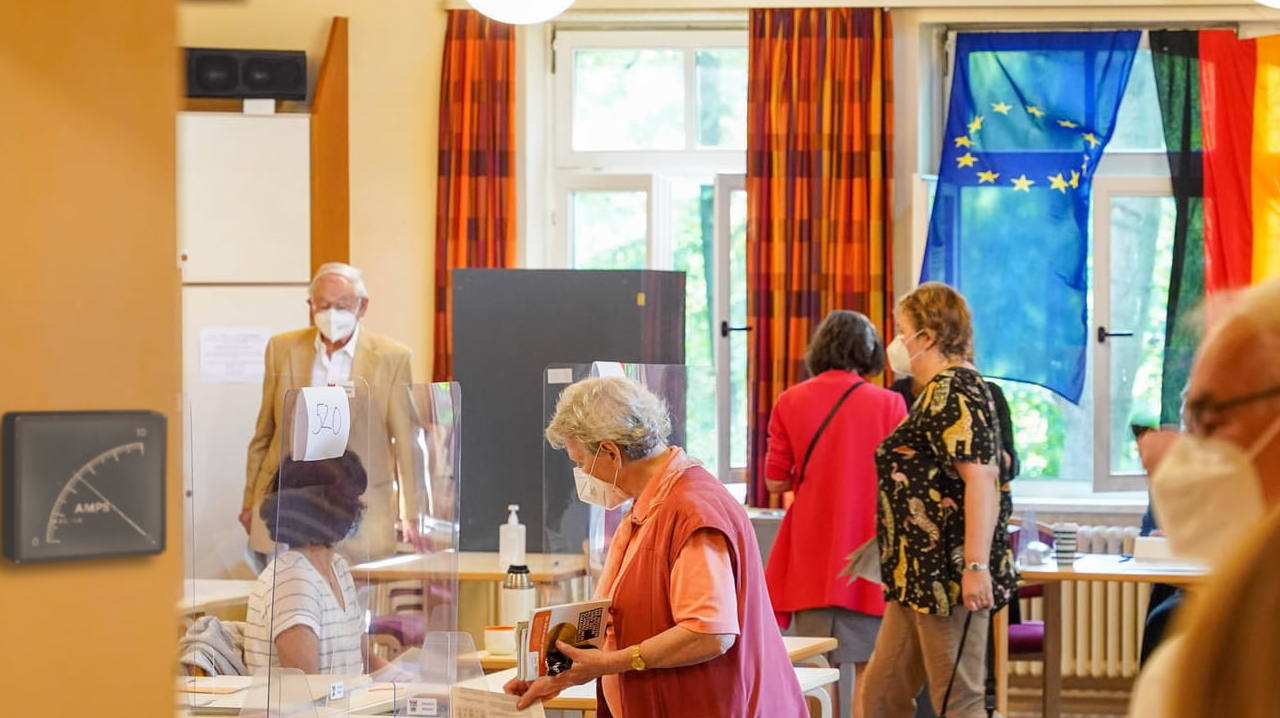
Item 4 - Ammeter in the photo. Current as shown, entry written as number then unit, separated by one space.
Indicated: 5 A
